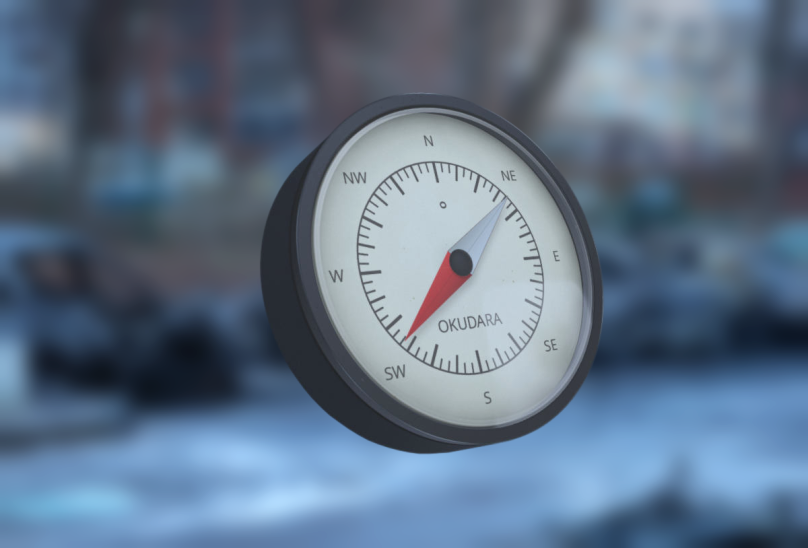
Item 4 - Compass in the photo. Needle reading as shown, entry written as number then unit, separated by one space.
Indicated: 230 °
